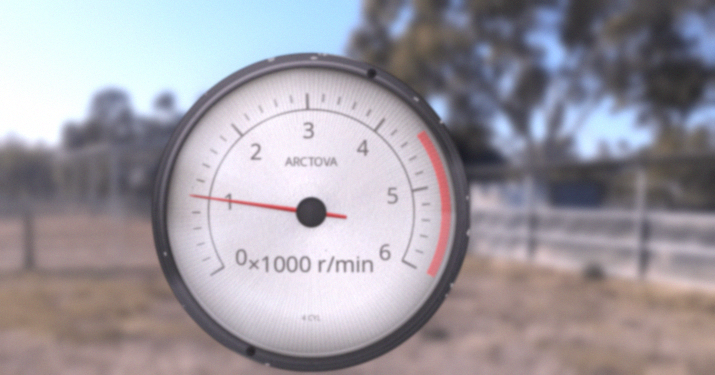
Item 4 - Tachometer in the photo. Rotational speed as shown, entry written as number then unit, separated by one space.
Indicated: 1000 rpm
